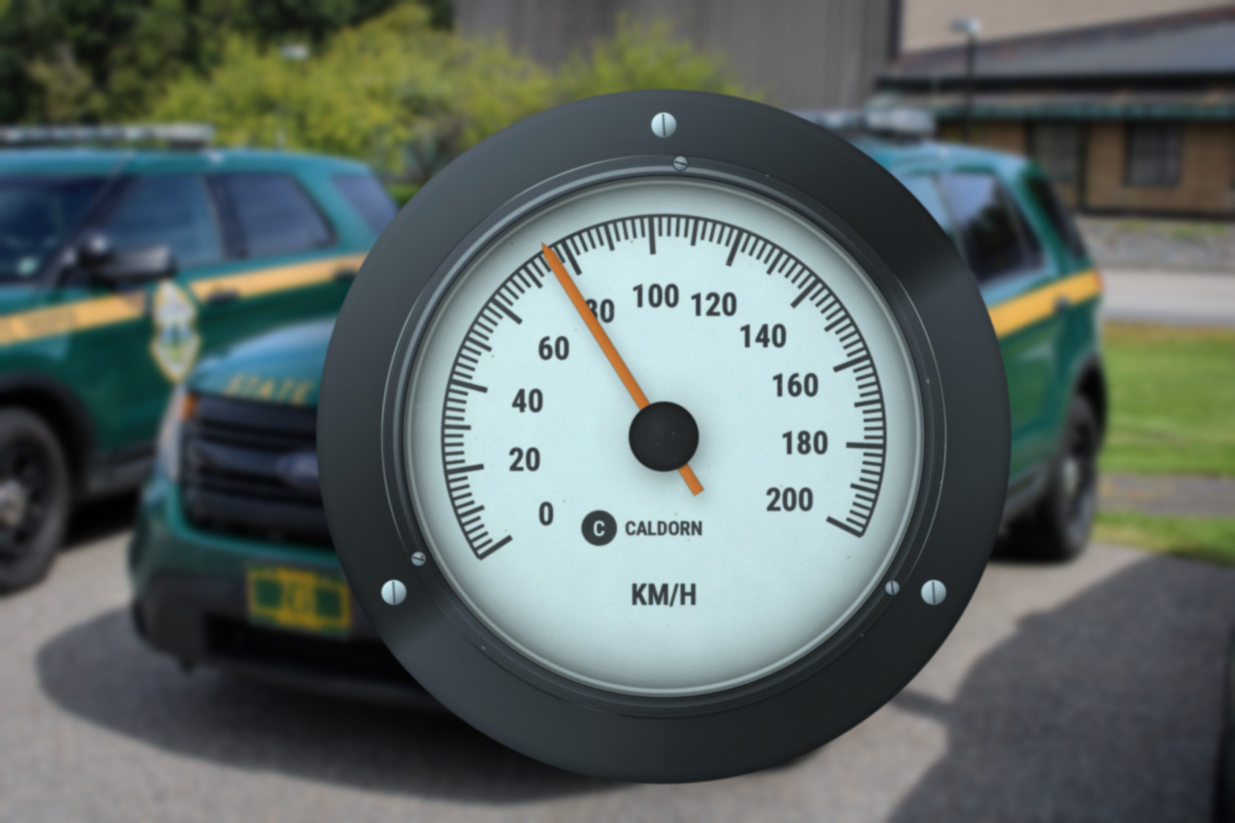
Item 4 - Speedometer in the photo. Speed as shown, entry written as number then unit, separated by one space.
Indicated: 76 km/h
